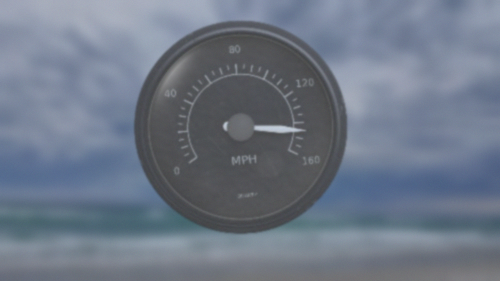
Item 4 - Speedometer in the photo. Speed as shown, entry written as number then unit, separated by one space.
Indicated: 145 mph
